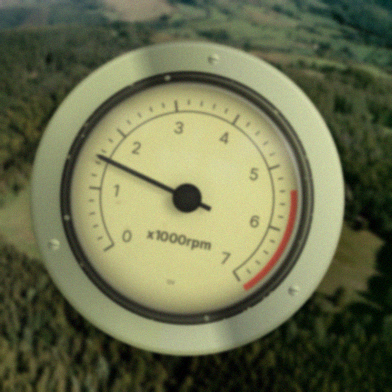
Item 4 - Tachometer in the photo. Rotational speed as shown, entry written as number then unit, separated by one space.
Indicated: 1500 rpm
